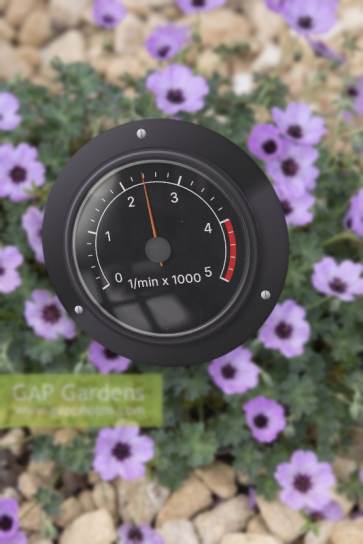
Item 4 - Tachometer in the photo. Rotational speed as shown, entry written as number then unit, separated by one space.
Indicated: 2400 rpm
